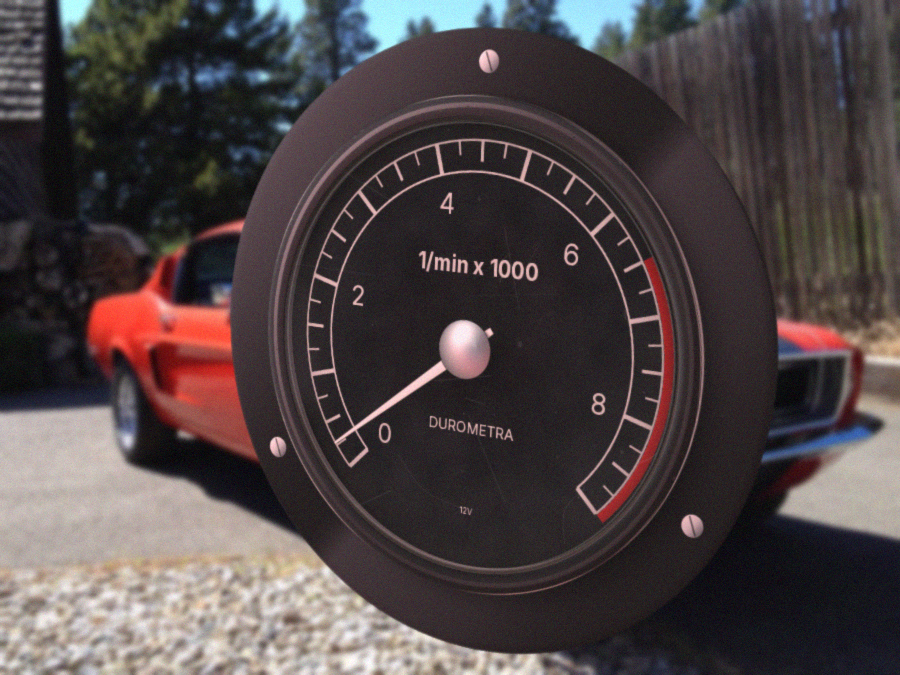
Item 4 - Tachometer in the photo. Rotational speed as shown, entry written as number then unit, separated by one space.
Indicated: 250 rpm
